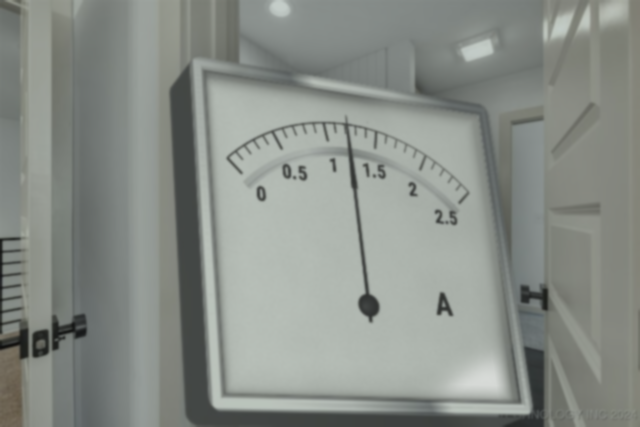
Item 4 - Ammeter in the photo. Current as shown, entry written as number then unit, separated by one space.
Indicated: 1.2 A
